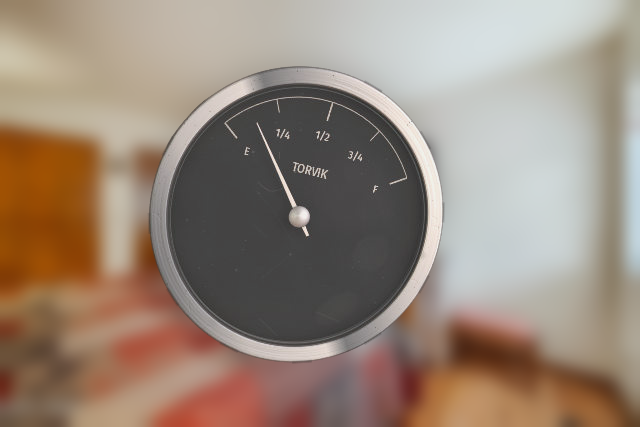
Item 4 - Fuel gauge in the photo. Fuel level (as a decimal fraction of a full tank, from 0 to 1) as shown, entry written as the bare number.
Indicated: 0.125
